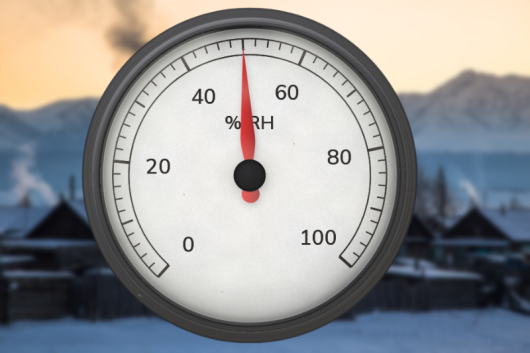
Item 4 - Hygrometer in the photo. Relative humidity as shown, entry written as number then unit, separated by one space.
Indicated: 50 %
